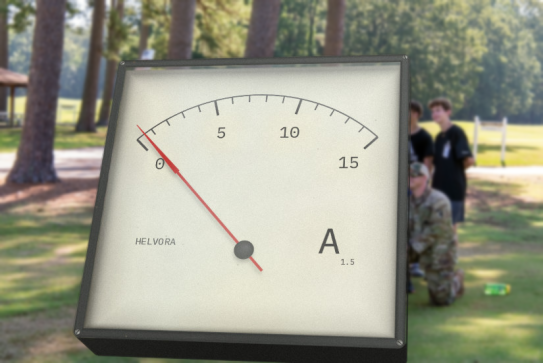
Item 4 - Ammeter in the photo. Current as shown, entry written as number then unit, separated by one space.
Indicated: 0.5 A
